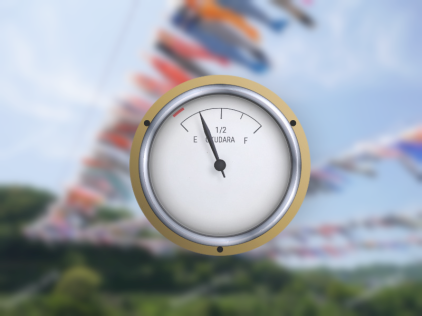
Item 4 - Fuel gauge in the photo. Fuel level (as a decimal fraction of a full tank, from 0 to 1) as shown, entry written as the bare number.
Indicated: 0.25
